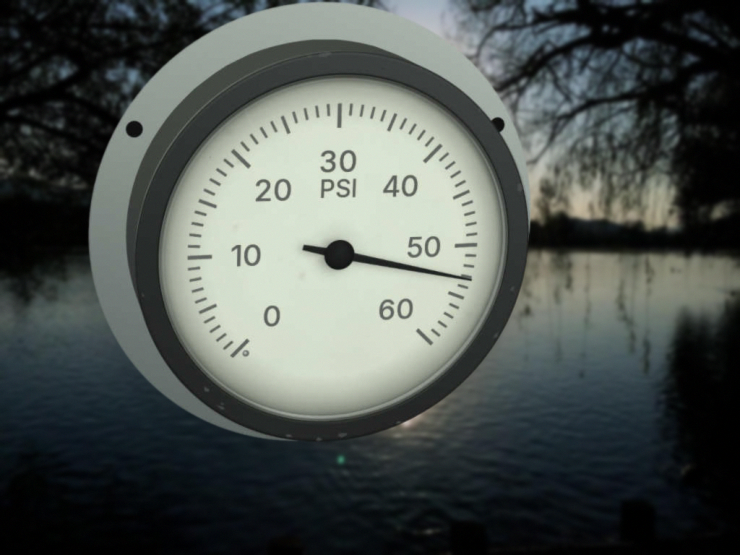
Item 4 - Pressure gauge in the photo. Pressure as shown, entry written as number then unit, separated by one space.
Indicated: 53 psi
